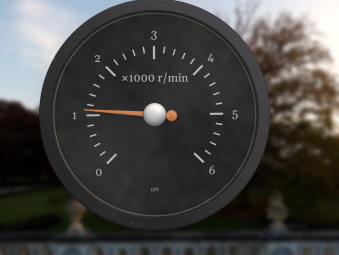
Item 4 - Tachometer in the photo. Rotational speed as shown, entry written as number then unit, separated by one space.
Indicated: 1100 rpm
